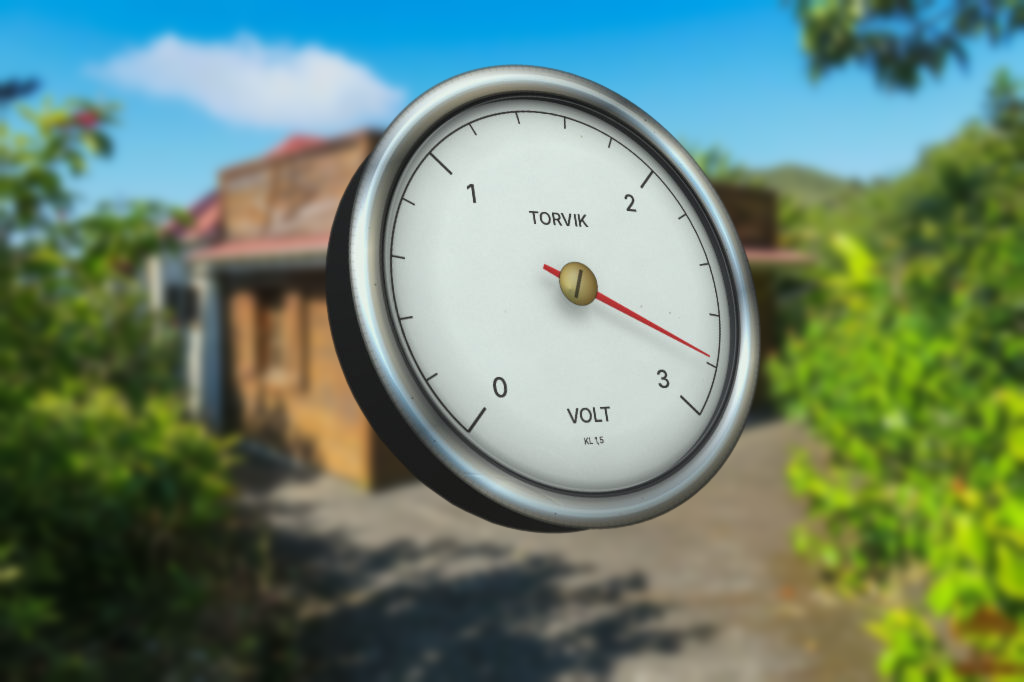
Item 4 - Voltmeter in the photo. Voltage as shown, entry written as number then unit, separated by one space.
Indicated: 2.8 V
